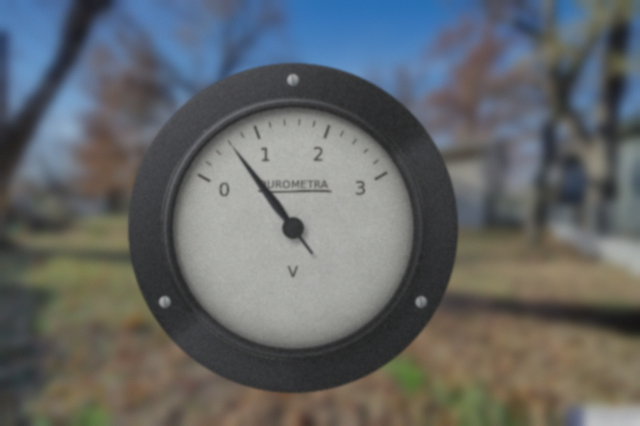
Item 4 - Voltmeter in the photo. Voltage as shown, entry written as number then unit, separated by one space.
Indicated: 0.6 V
